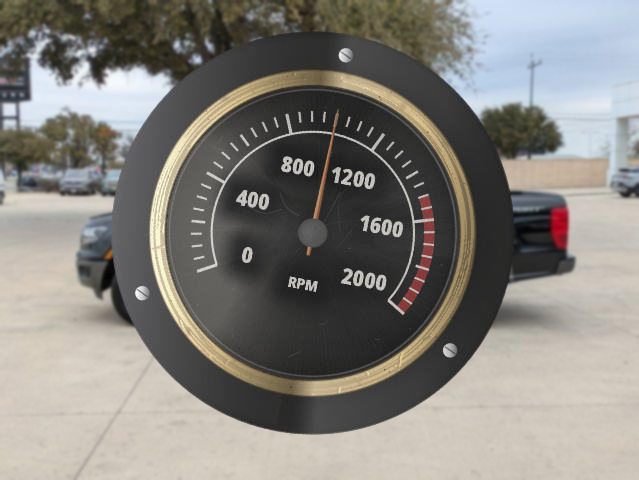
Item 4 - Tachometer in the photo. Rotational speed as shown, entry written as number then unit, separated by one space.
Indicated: 1000 rpm
